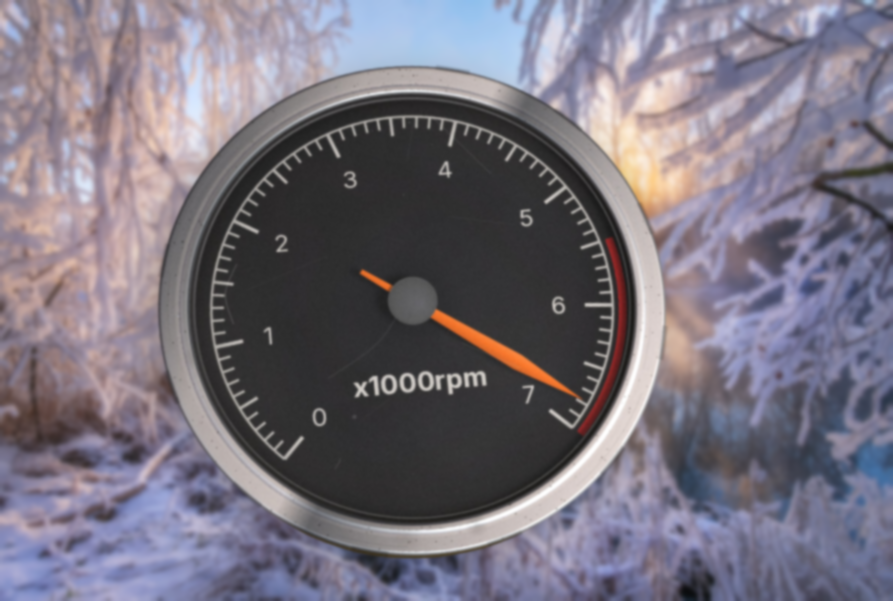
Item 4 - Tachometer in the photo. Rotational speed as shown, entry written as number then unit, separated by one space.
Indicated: 6800 rpm
